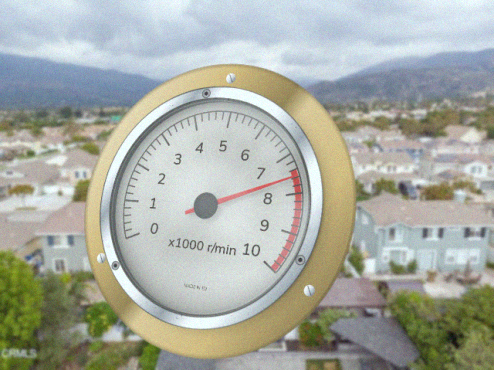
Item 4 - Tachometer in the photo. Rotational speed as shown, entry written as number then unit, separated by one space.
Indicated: 7600 rpm
